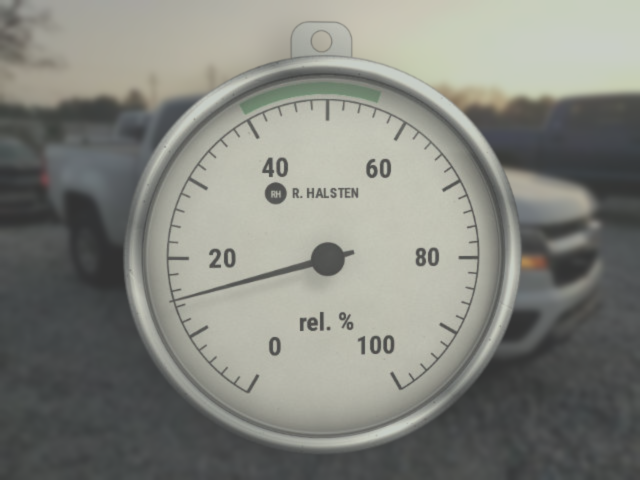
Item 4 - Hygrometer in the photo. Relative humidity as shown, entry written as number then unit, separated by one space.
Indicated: 15 %
